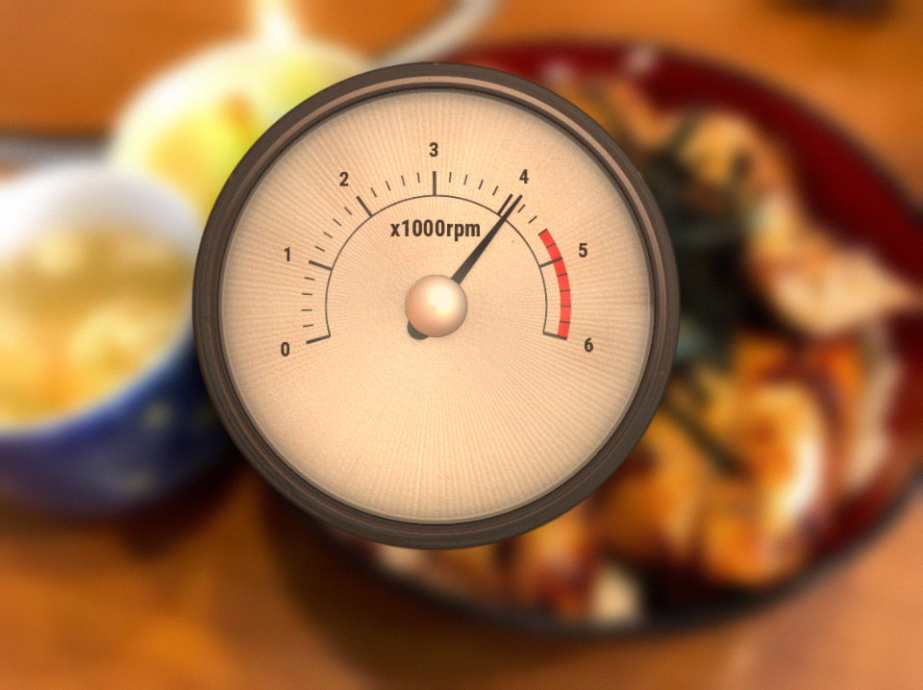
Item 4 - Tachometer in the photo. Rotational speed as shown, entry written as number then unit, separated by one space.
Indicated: 4100 rpm
